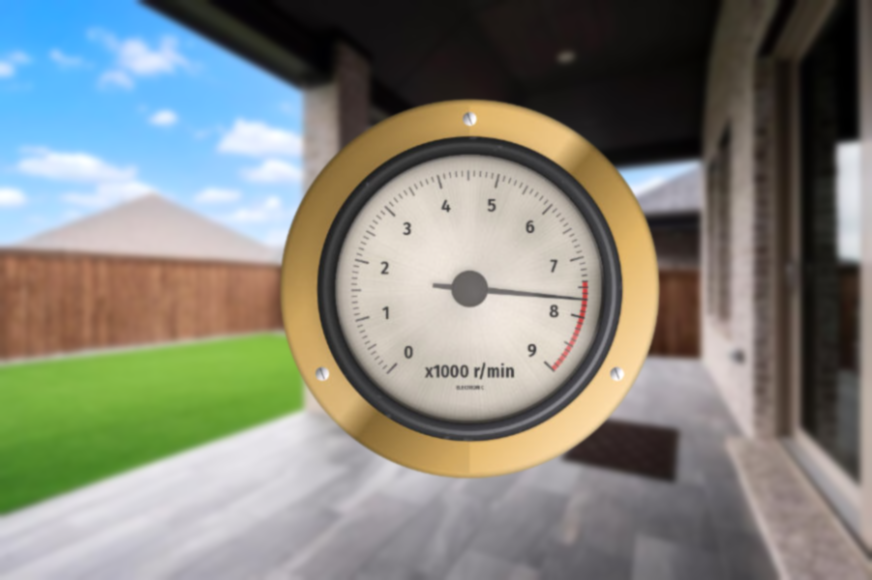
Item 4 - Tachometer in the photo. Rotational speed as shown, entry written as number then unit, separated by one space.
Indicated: 7700 rpm
